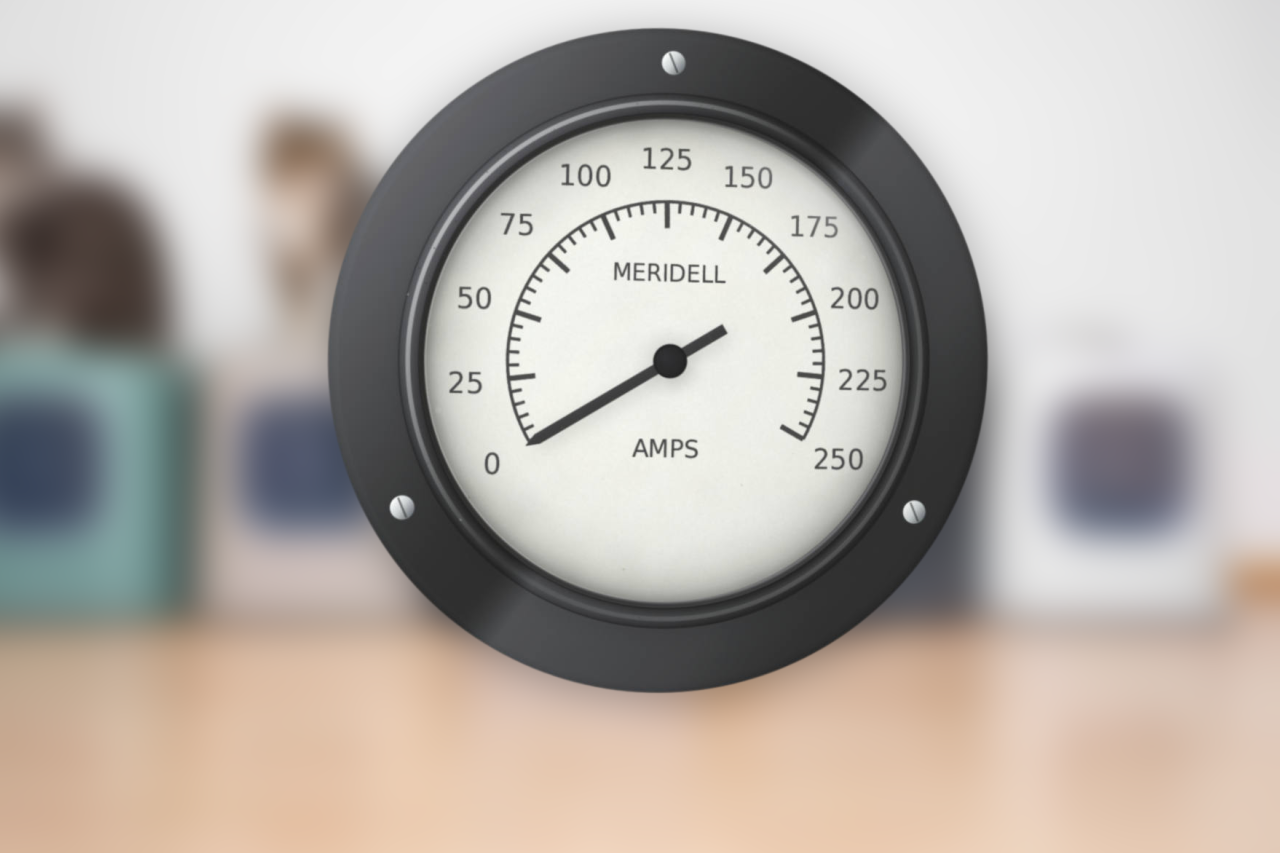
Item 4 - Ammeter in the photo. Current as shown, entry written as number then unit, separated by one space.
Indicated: 0 A
